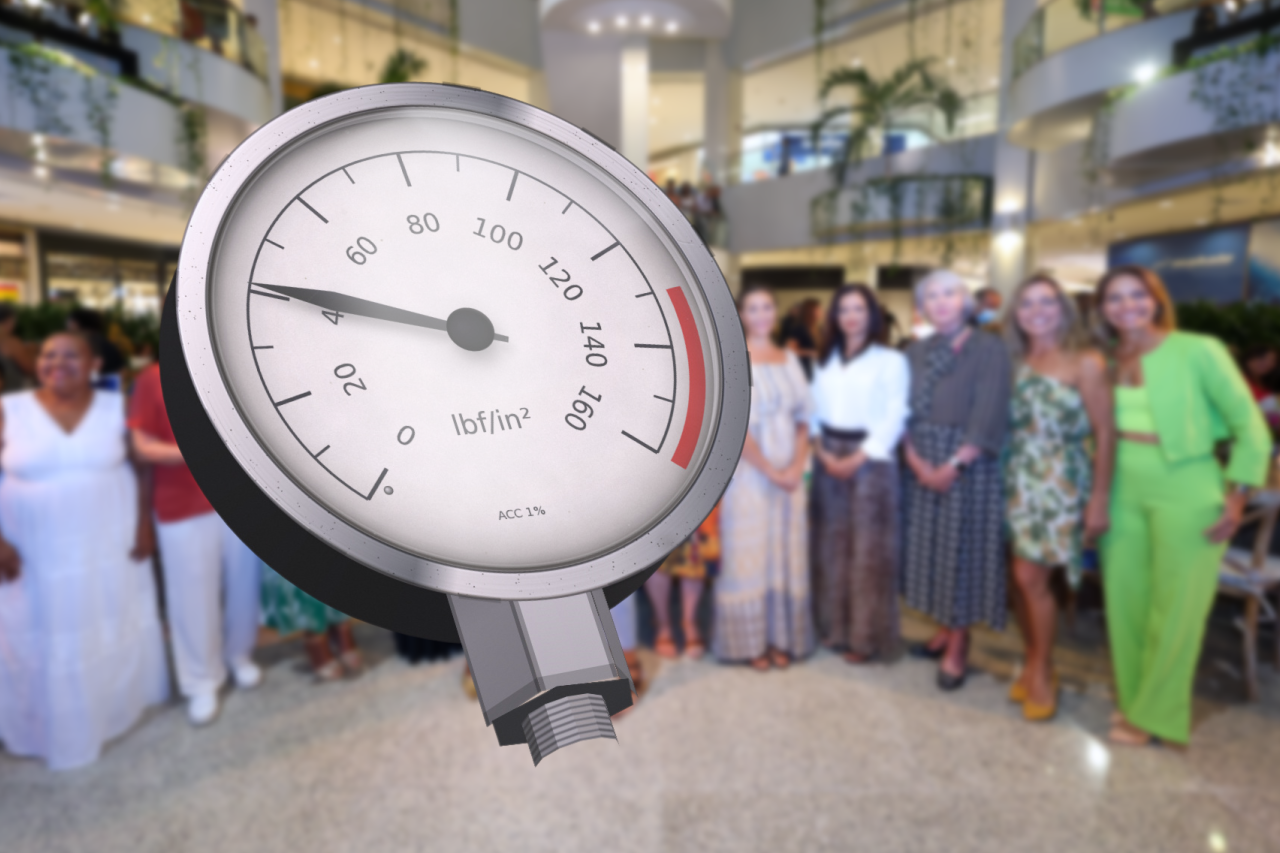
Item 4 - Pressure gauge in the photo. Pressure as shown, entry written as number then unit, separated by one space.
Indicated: 40 psi
